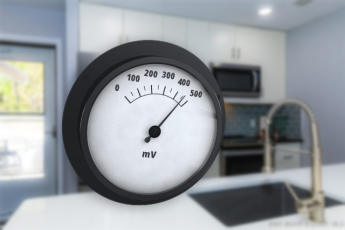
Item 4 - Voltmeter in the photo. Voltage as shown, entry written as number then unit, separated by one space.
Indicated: 450 mV
